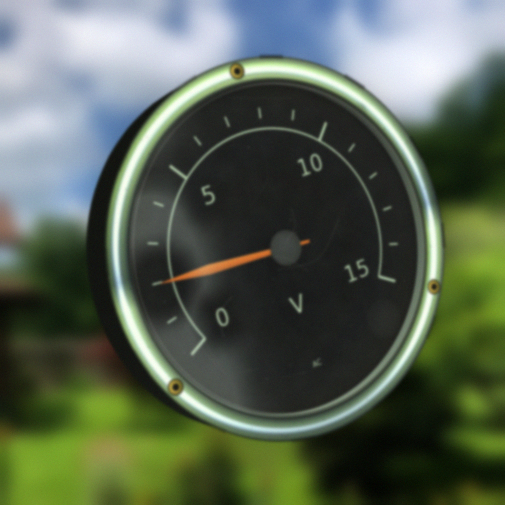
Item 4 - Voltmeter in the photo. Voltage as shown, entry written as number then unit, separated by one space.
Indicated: 2 V
